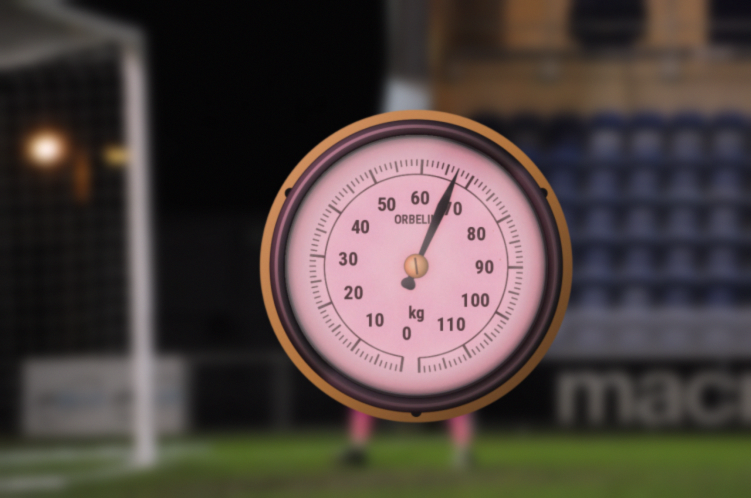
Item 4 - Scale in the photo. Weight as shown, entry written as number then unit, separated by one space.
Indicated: 67 kg
